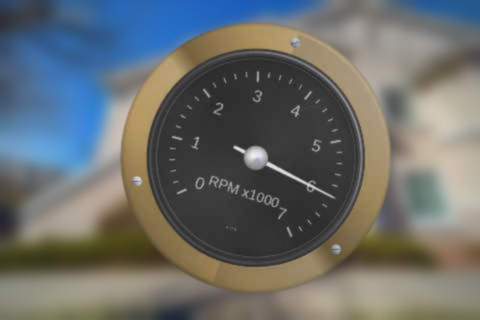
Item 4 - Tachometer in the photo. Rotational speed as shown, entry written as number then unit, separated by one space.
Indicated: 6000 rpm
